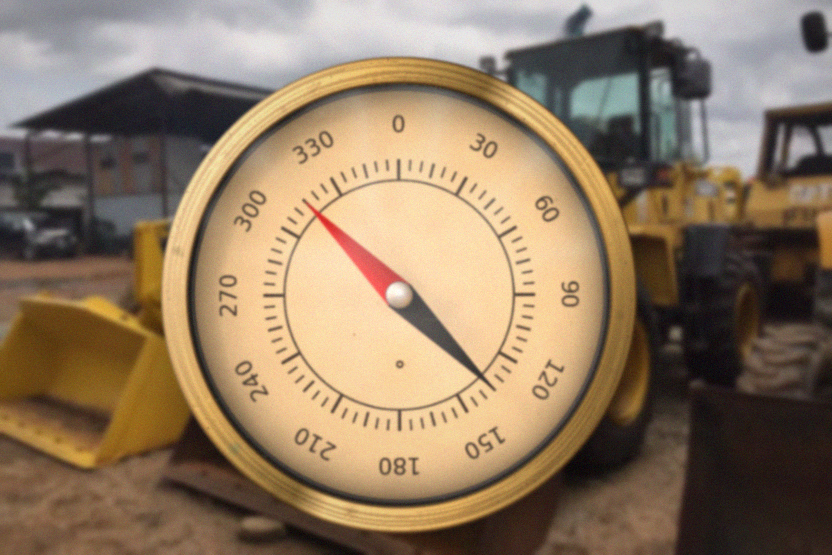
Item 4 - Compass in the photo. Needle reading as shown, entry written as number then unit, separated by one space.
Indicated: 315 °
